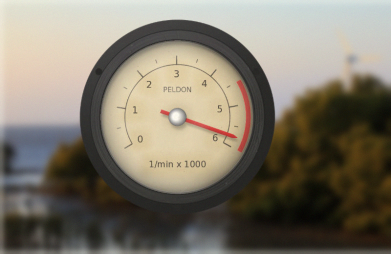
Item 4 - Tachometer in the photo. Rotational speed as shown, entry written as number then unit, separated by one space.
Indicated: 5750 rpm
